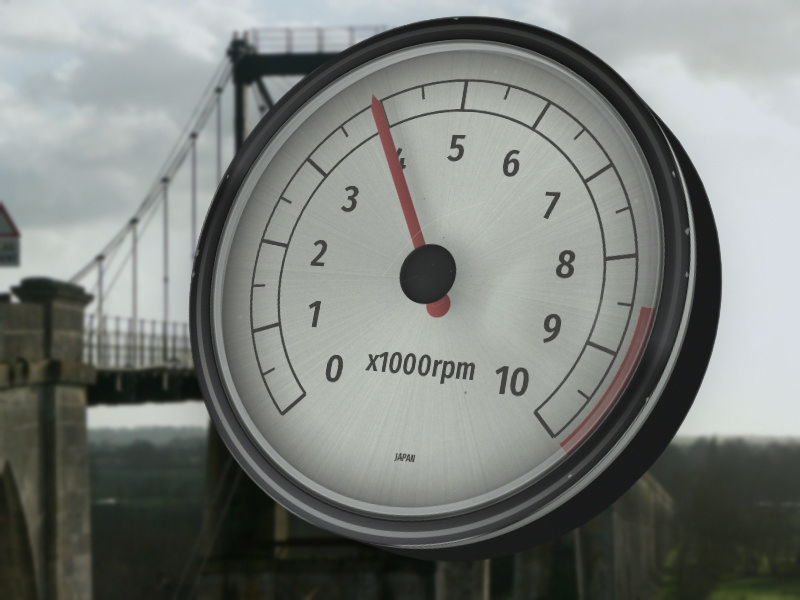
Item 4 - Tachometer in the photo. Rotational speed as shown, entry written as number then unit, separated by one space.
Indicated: 4000 rpm
